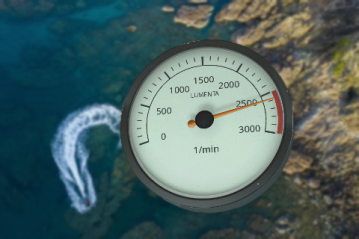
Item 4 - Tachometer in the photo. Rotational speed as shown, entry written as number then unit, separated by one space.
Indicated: 2600 rpm
